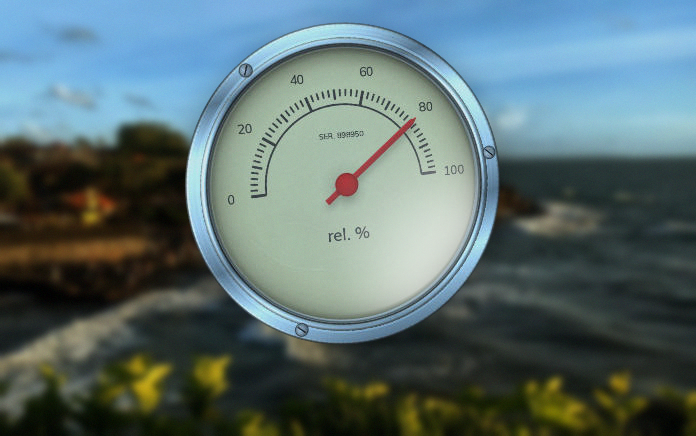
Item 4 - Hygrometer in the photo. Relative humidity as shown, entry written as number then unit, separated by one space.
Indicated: 80 %
